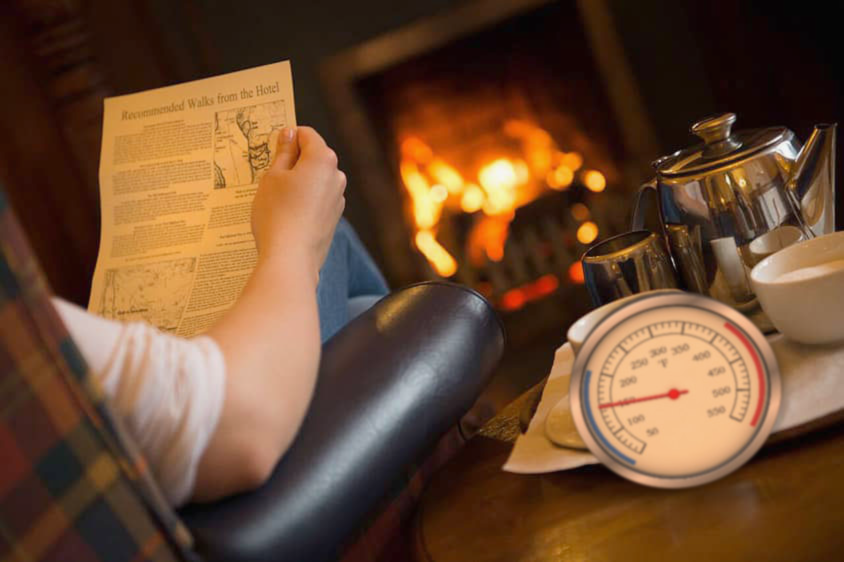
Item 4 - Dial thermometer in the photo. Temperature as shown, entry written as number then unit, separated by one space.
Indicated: 150 °F
